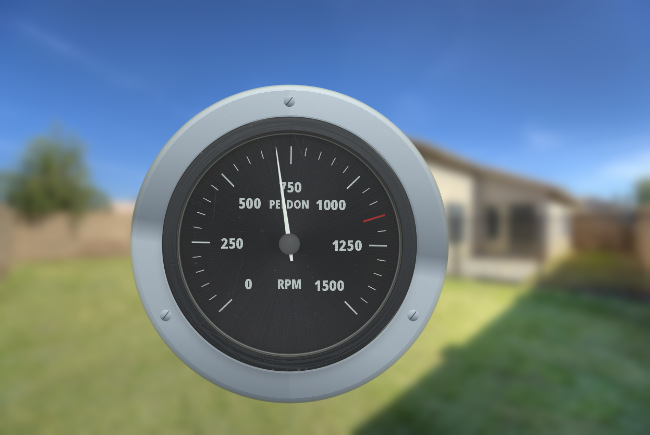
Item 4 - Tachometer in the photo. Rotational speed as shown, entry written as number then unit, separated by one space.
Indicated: 700 rpm
